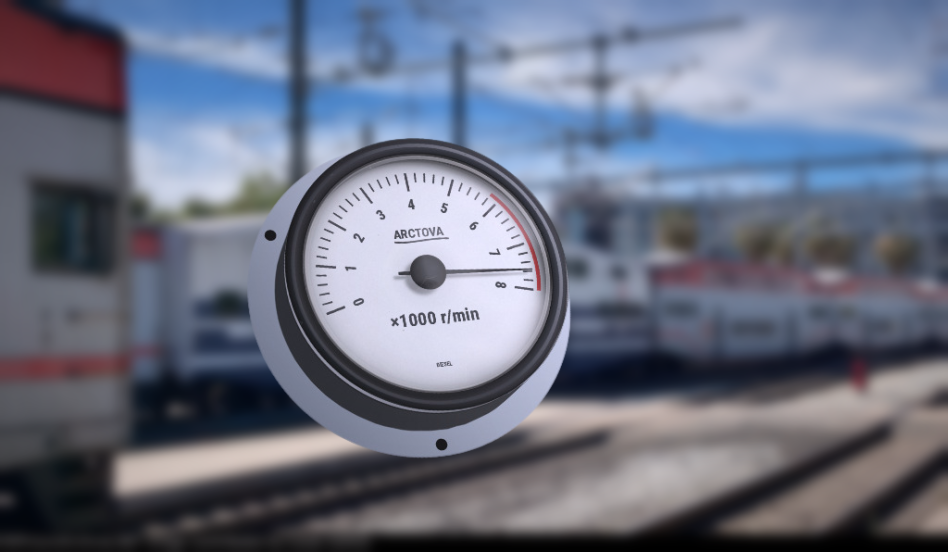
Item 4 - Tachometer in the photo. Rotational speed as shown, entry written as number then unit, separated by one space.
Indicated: 7600 rpm
